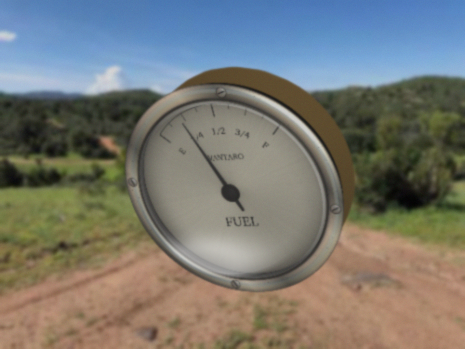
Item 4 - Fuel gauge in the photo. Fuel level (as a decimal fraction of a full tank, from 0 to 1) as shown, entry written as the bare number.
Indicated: 0.25
